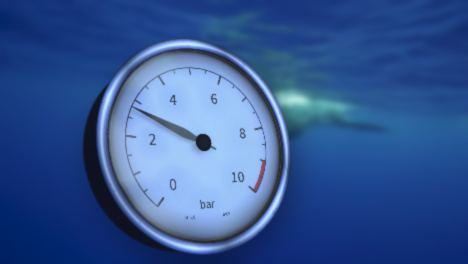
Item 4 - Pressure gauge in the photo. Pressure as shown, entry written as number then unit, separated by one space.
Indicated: 2.75 bar
